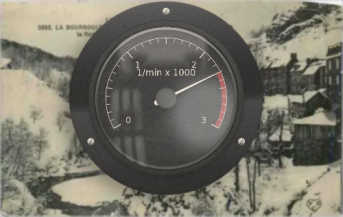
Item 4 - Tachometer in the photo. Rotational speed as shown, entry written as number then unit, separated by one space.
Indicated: 2300 rpm
